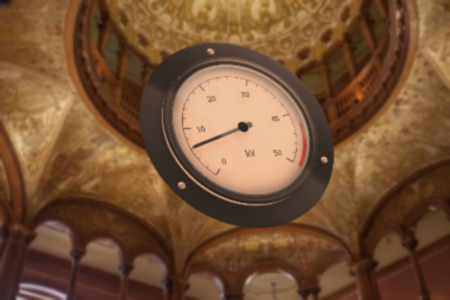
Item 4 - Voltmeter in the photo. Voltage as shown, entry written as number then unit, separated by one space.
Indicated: 6 kV
